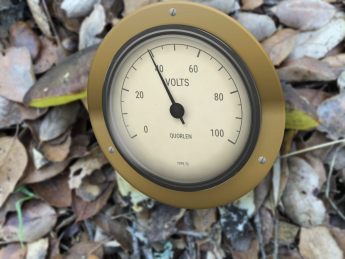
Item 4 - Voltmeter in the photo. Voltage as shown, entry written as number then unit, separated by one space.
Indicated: 40 V
